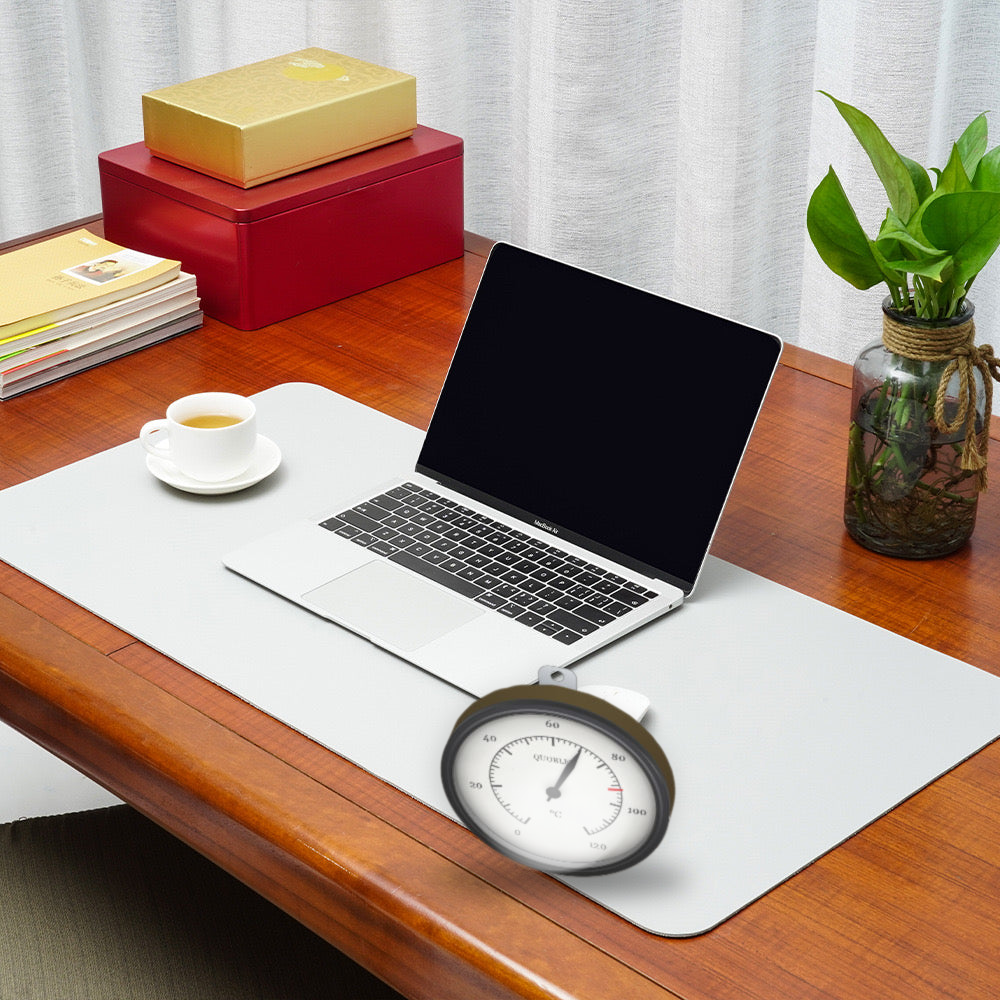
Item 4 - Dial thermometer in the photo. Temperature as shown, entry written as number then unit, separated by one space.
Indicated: 70 °C
